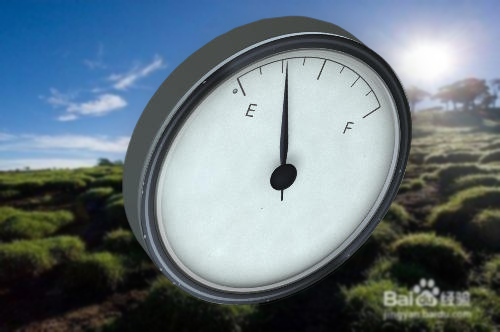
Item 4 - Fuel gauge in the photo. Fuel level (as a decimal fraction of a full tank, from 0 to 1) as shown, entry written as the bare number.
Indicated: 0.25
